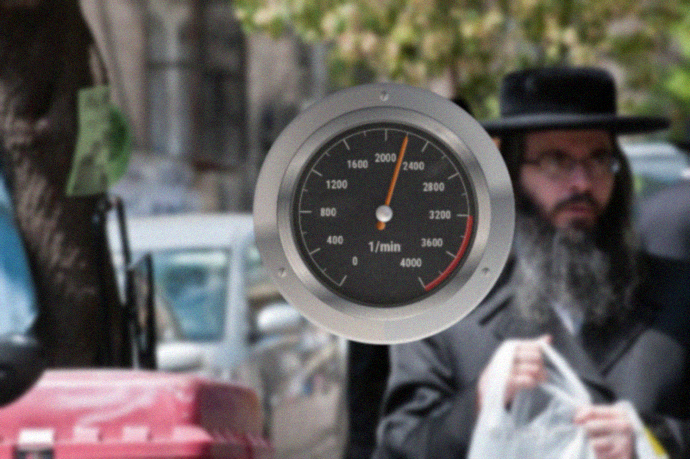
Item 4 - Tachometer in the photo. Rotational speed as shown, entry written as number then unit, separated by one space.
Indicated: 2200 rpm
